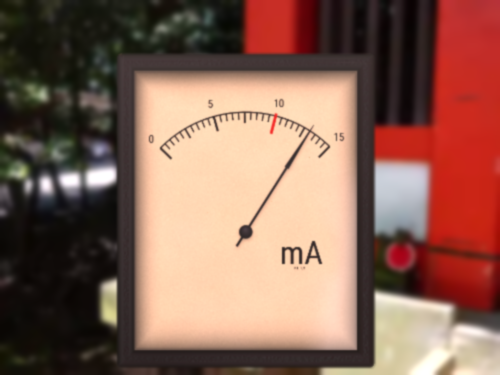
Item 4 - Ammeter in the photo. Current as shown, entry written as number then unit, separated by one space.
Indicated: 13 mA
